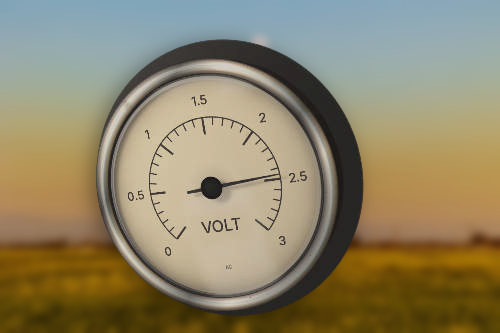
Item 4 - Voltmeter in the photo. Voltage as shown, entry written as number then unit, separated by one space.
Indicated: 2.45 V
